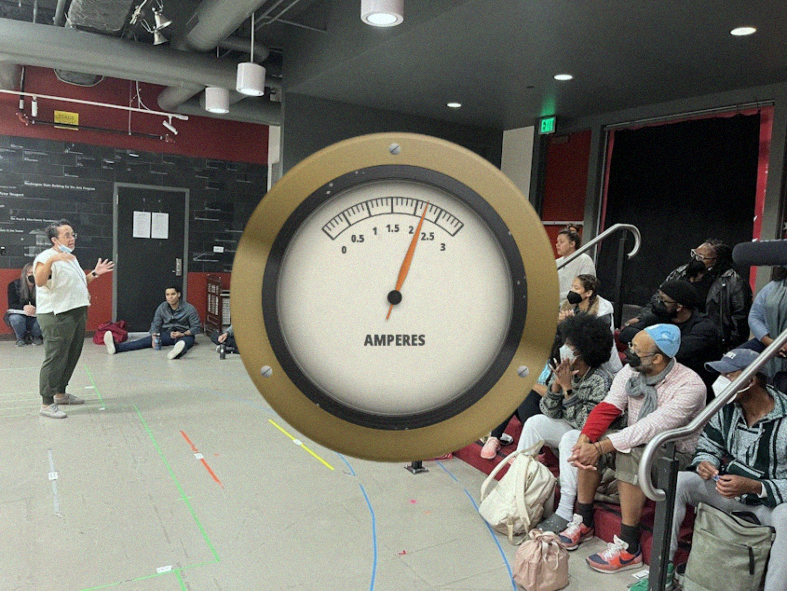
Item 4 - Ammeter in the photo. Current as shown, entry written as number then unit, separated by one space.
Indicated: 2.2 A
